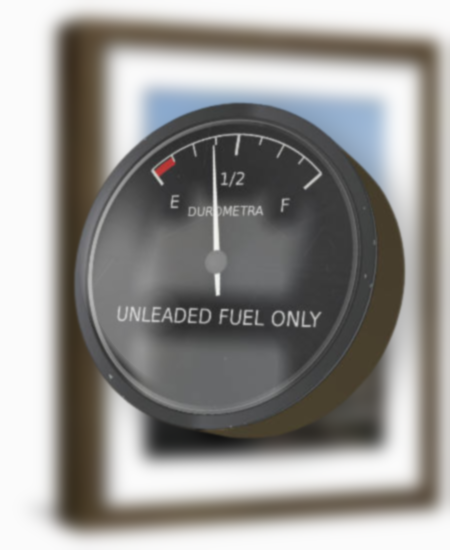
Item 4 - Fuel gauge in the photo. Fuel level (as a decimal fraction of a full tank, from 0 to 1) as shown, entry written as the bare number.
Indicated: 0.375
